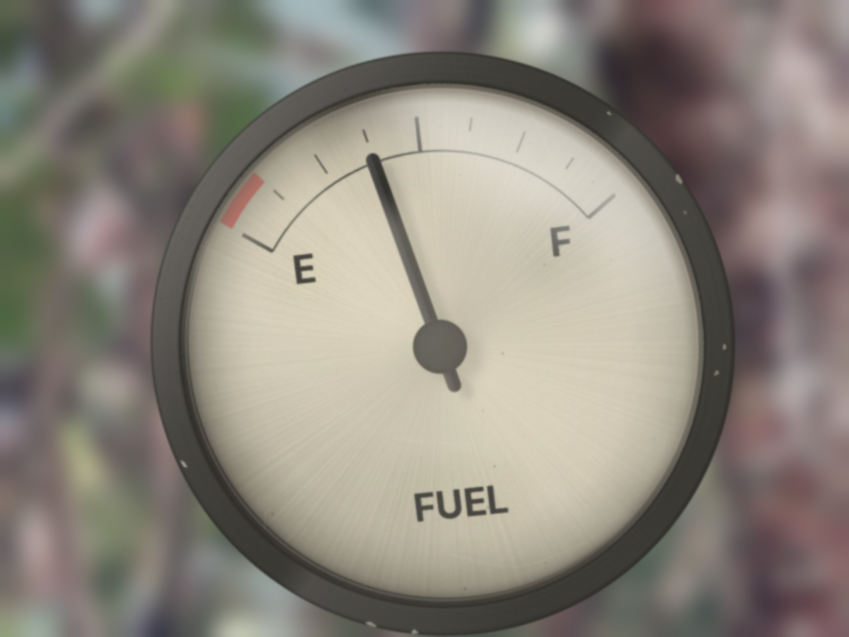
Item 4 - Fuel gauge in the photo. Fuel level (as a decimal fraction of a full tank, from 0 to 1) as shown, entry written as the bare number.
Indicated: 0.375
